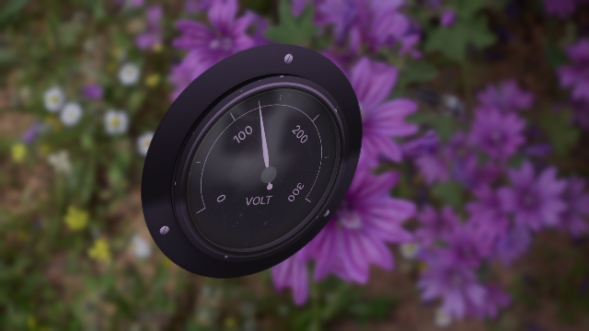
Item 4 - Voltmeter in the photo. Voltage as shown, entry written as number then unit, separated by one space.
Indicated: 125 V
